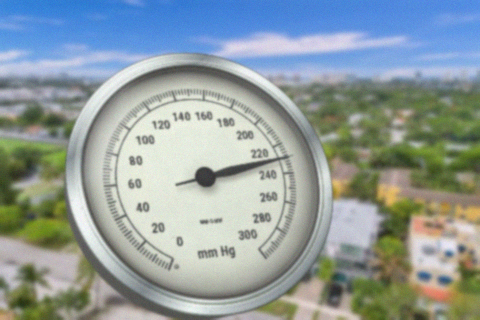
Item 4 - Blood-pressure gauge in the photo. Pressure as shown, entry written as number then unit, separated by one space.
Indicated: 230 mmHg
